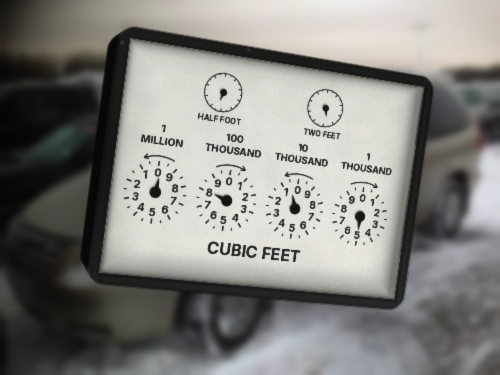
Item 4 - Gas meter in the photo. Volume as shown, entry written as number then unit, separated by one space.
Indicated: 980500 ft³
